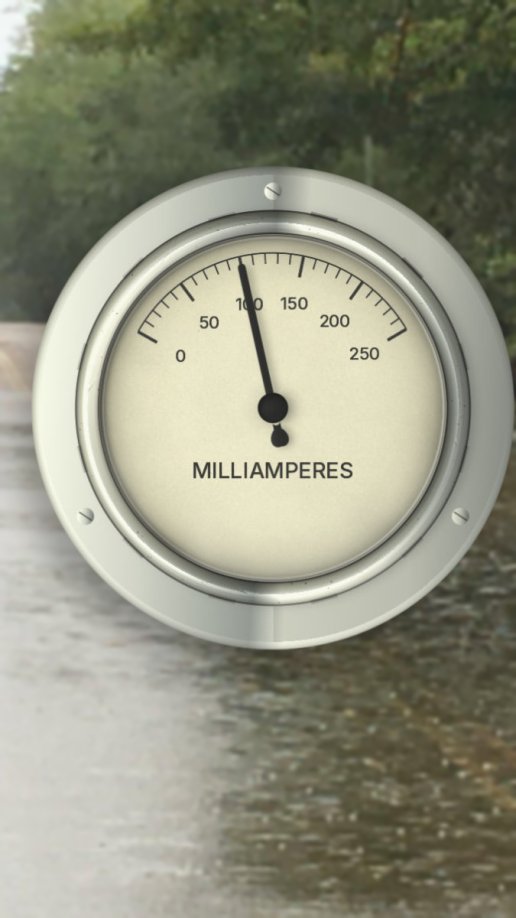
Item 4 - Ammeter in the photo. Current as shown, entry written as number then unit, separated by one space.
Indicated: 100 mA
